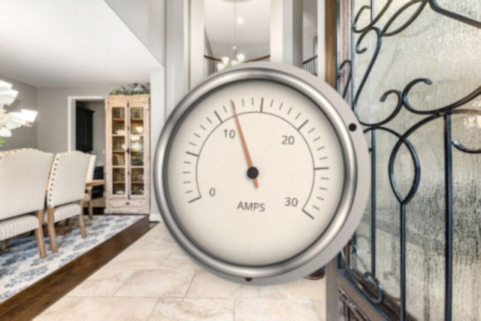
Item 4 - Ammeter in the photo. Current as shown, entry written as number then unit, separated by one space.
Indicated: 12 A
